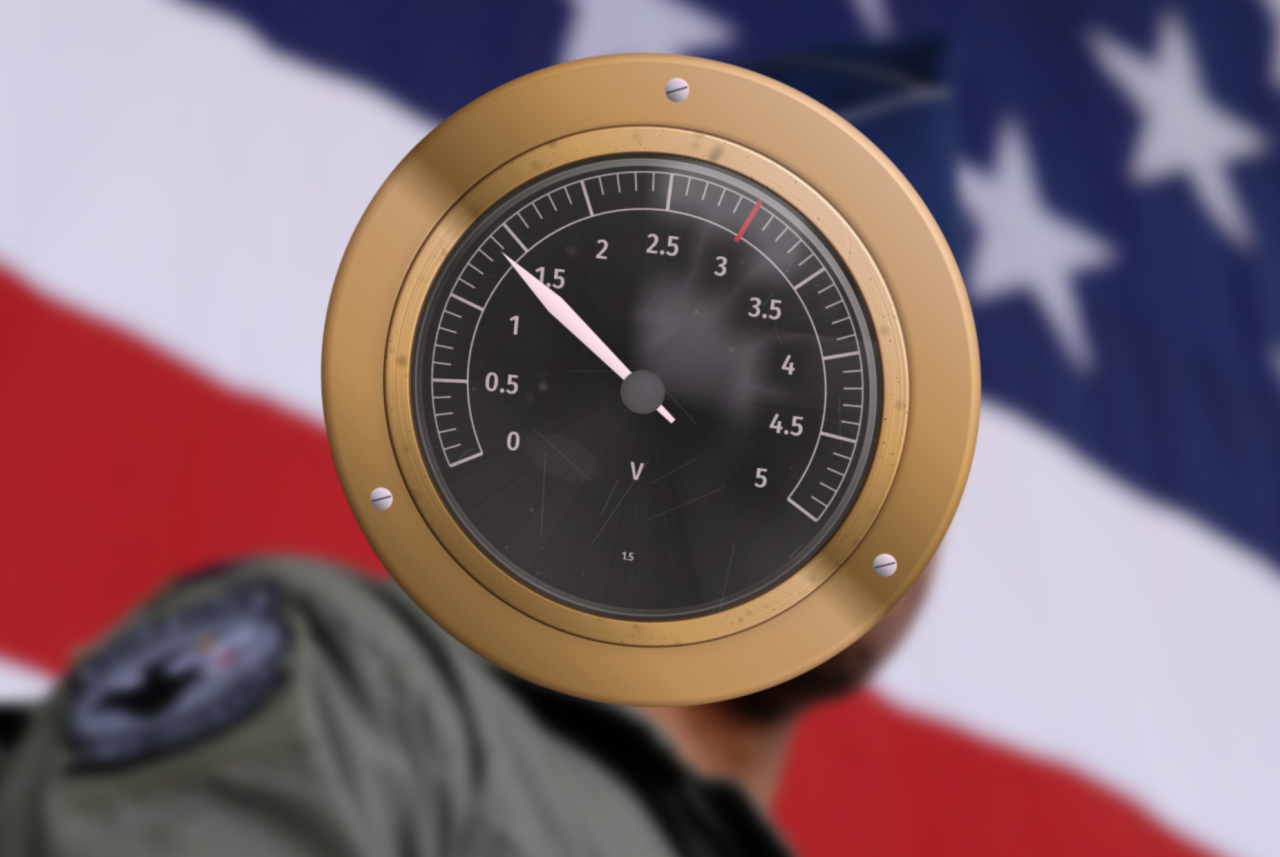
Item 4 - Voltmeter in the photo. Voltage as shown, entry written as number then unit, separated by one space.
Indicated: 1.4 V
